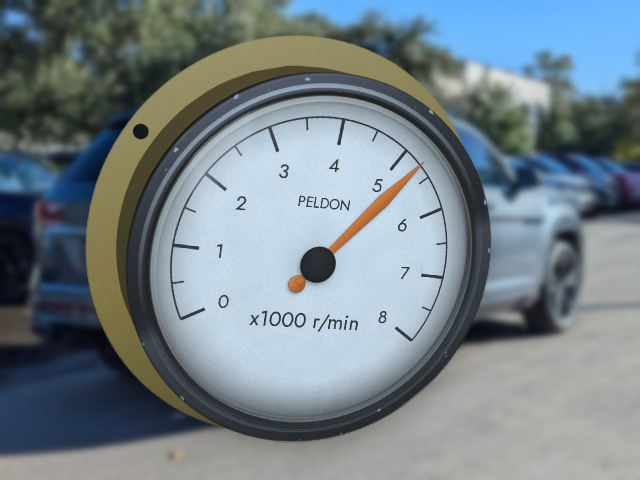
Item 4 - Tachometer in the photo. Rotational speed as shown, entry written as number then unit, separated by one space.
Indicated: 5250 rpm
